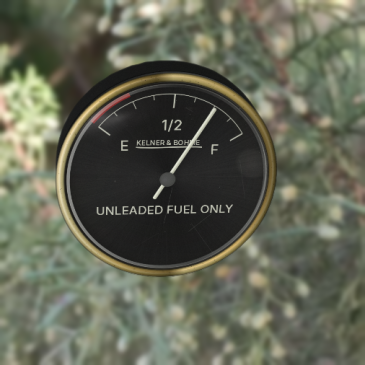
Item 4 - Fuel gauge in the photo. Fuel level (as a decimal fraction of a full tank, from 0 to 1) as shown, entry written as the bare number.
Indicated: 0.75
